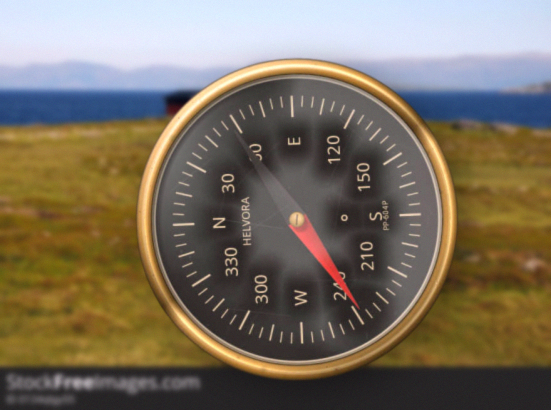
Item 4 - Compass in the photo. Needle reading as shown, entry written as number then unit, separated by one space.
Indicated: 237.5 °
